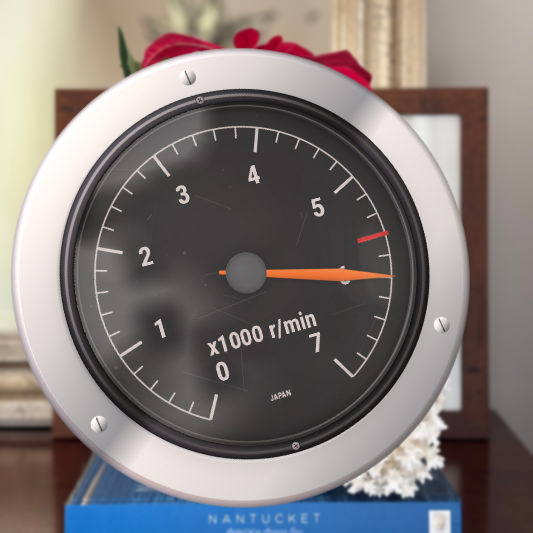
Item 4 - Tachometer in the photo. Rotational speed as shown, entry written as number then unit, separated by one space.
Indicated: 6000 rpm
